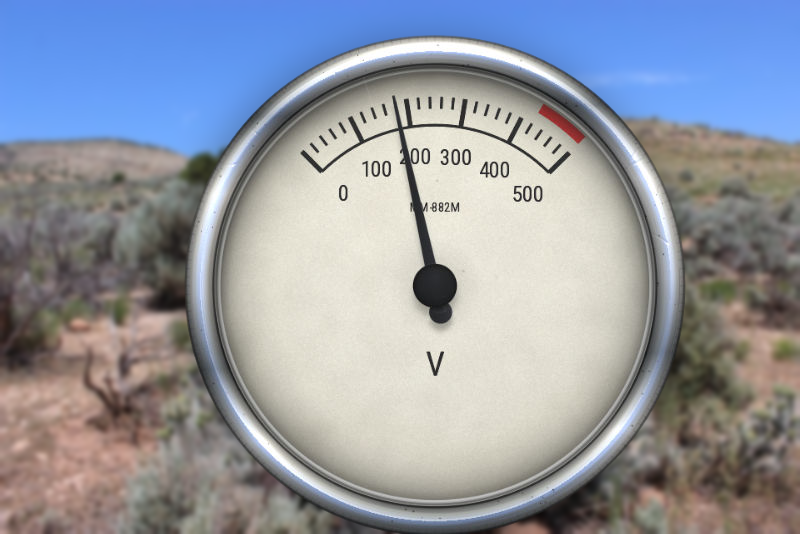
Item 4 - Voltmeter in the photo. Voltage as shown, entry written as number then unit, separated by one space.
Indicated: 180 V
